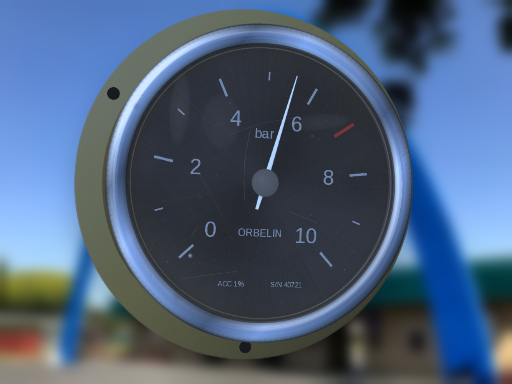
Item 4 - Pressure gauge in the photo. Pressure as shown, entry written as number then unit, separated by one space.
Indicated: 5.5 bar
